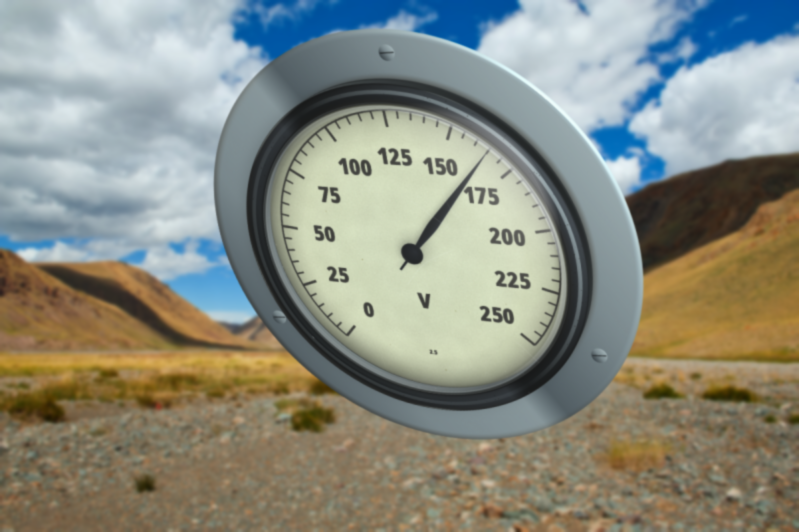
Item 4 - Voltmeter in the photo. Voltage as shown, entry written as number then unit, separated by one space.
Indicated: 165 V
